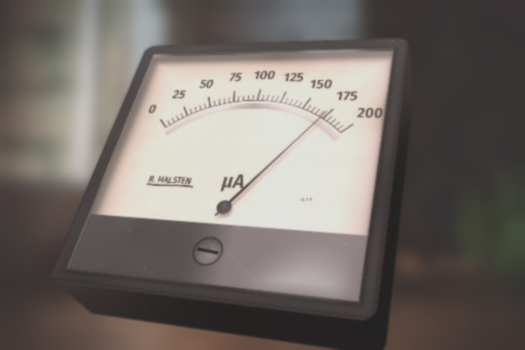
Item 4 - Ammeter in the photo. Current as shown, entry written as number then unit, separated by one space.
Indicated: 175 µA
